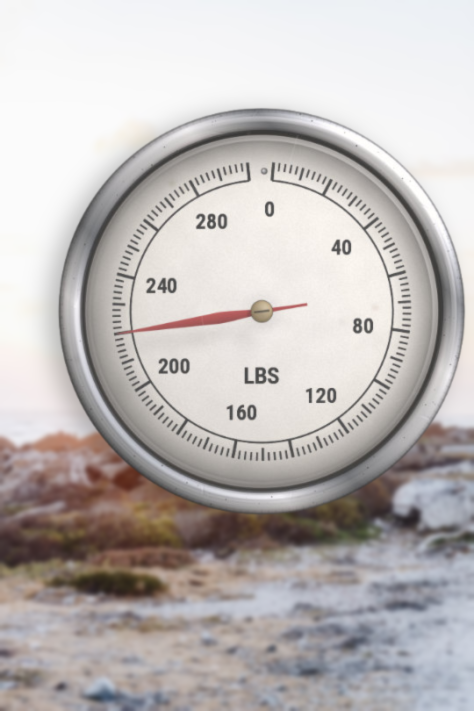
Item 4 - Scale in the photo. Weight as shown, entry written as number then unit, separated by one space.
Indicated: 220 lb
